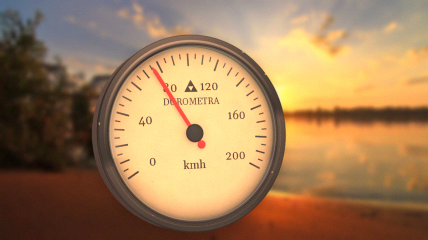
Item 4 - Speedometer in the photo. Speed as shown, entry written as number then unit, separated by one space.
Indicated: 75 km/h
